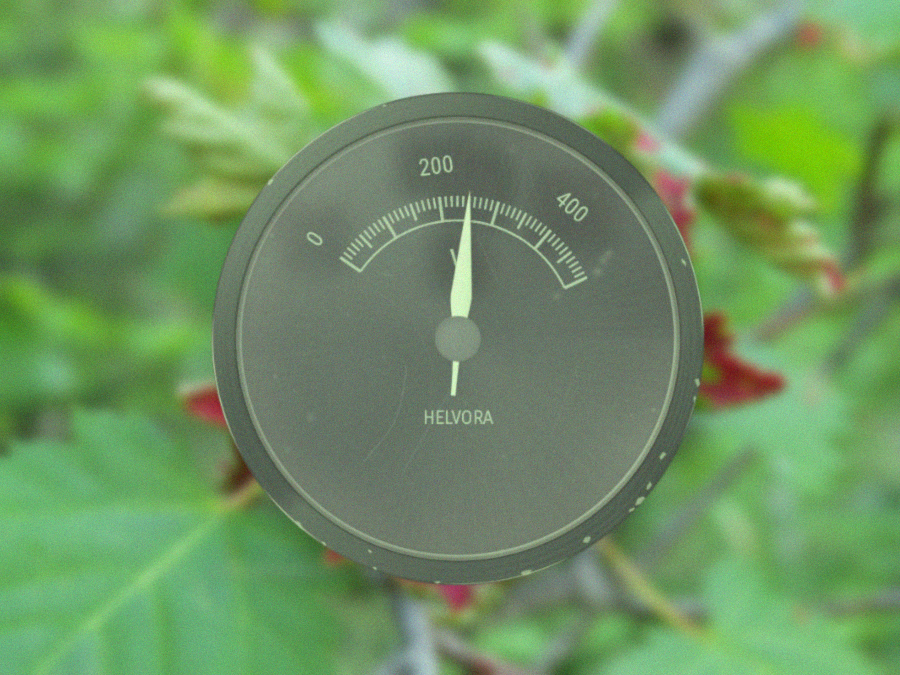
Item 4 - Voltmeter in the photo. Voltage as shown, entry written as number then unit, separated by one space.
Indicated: 250 V
